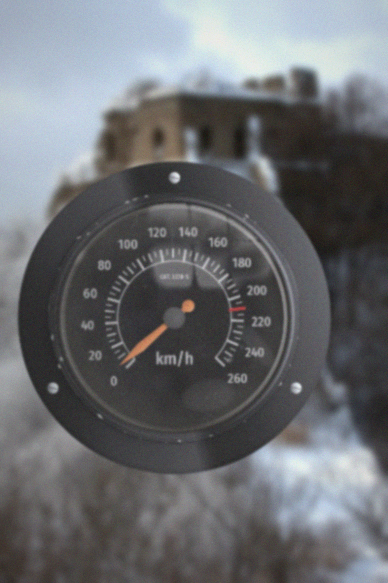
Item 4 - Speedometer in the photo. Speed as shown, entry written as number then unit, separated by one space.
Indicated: 5 km/h
